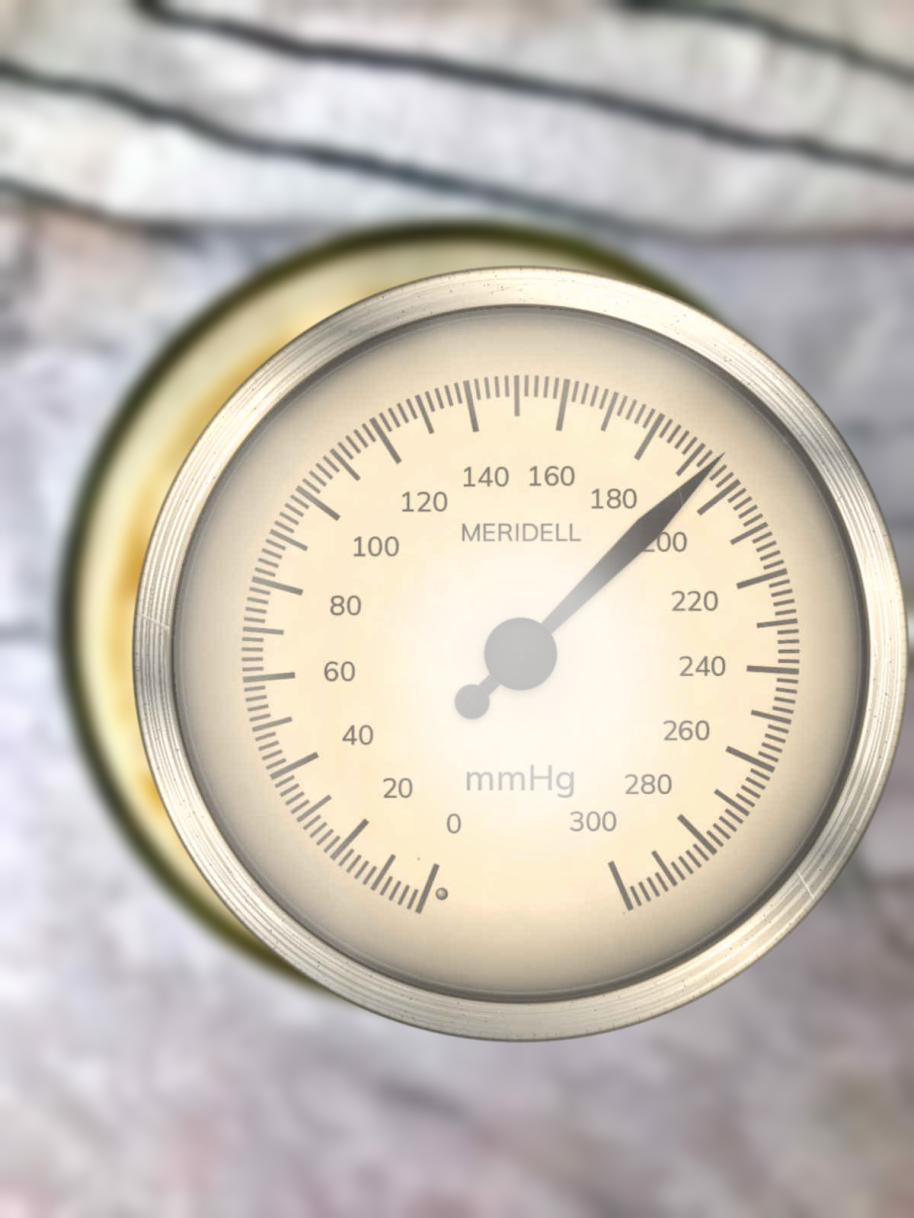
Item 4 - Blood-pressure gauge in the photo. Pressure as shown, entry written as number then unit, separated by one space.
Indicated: 194 mmHg
